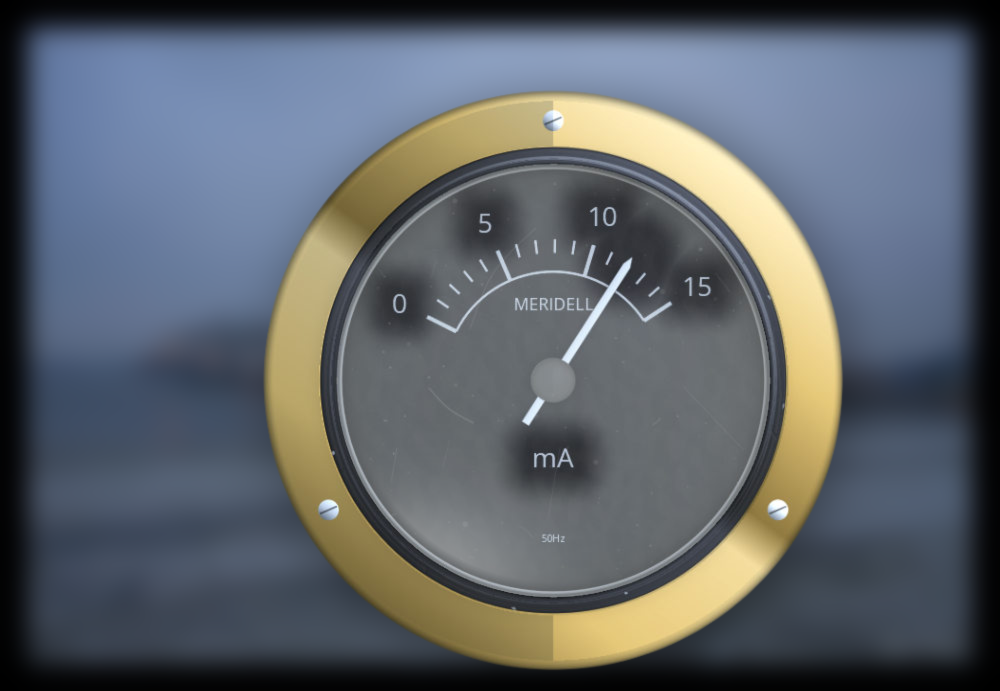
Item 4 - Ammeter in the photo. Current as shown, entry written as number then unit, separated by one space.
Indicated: 12 mA
